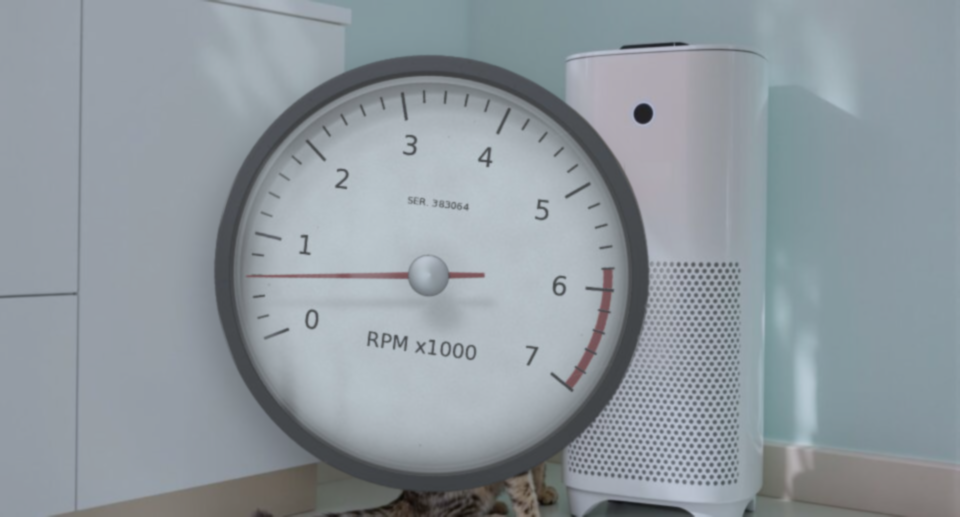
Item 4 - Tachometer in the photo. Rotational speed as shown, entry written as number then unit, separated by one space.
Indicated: 600 rpm
